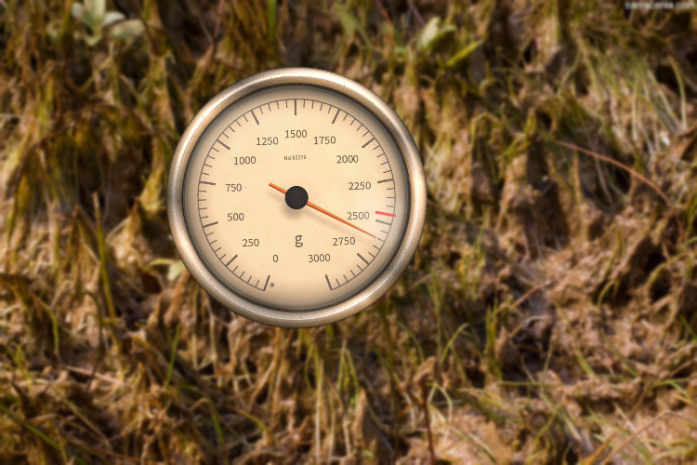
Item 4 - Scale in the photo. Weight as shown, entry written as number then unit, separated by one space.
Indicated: 2600 g
